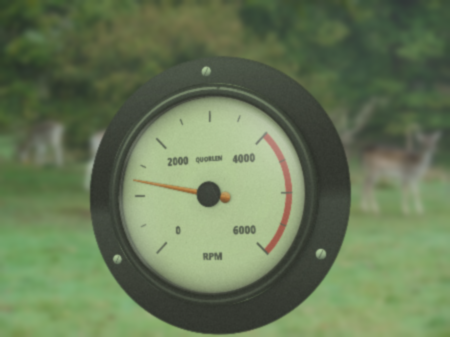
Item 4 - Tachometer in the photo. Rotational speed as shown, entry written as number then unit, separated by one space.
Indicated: 1250 rpm
